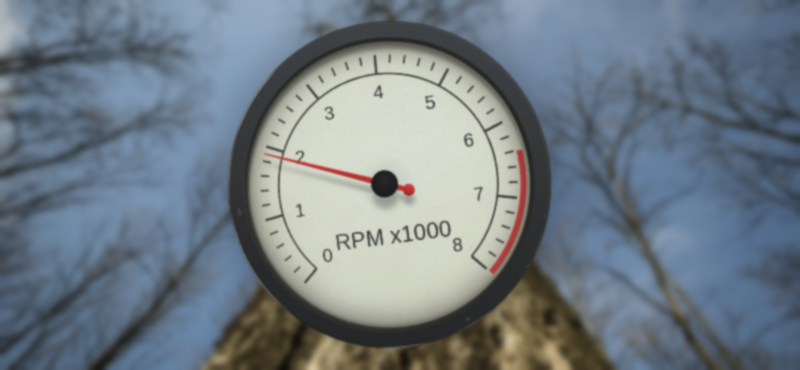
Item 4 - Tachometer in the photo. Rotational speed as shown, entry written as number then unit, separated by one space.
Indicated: 1900 rpm
